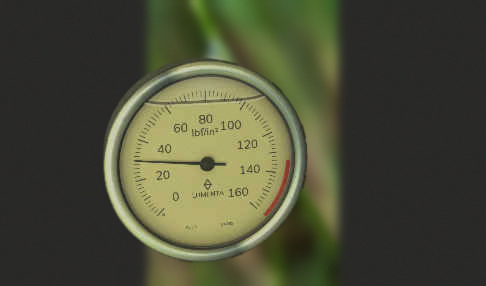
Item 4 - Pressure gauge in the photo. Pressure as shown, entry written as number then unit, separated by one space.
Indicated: 30 psi
